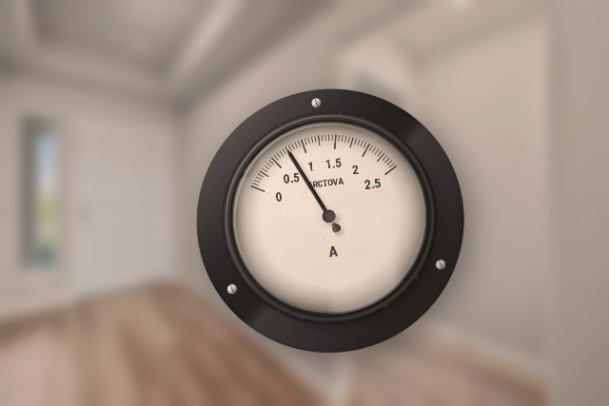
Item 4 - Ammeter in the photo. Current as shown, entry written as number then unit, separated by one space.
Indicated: 0.75 A
